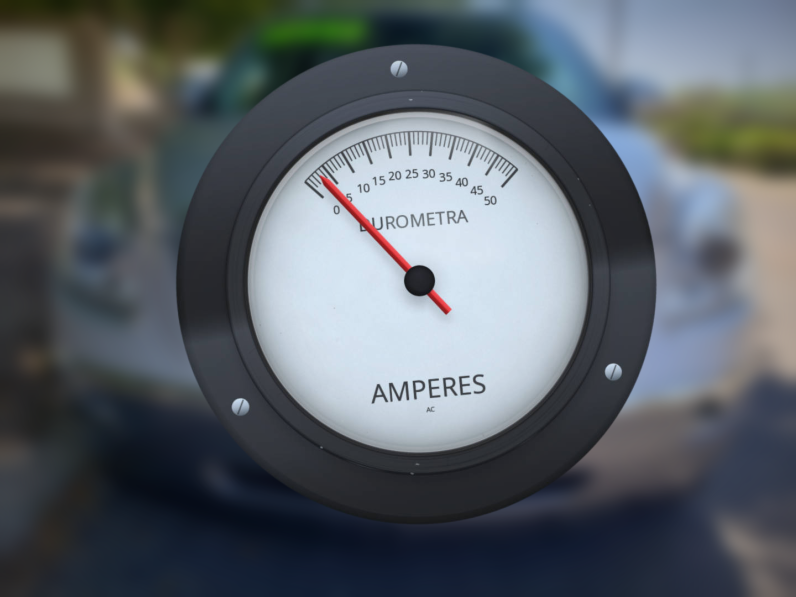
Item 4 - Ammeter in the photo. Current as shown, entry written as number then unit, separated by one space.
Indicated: 3 A
